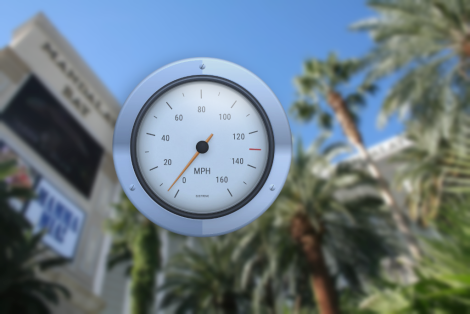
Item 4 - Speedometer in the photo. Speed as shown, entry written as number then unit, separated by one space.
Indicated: 5 mph
